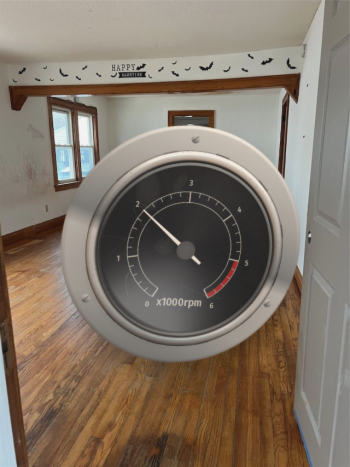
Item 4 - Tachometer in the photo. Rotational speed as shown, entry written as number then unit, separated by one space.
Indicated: 2000 rpm
